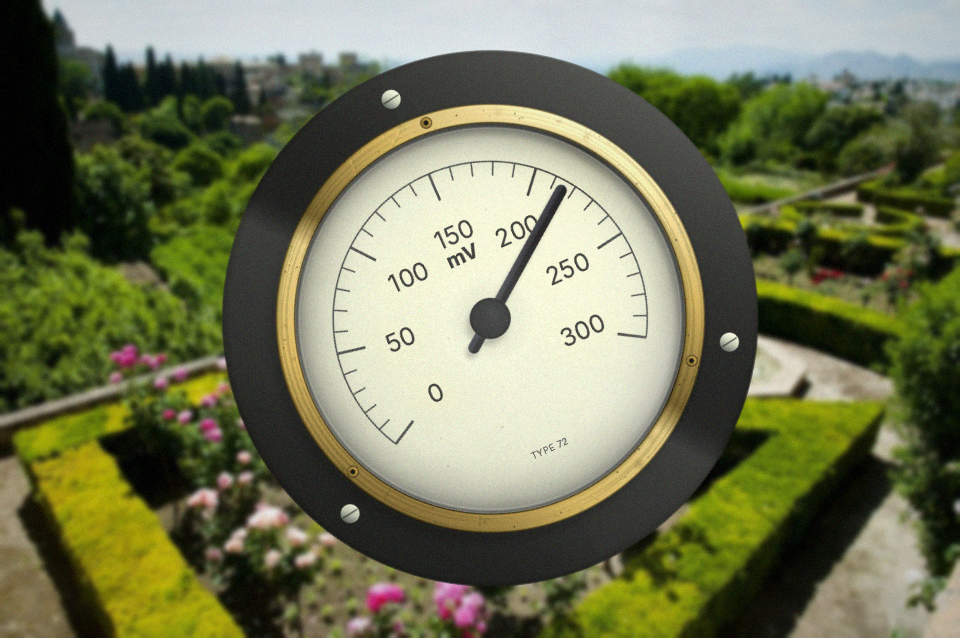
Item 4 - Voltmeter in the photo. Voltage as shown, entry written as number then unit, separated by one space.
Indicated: 215 mV
